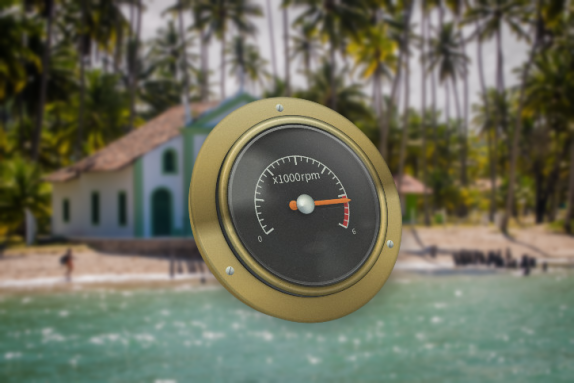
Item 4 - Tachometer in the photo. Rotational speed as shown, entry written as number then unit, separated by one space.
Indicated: 5200 rpm
